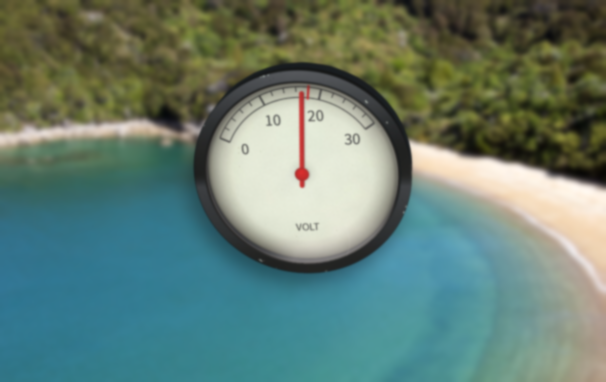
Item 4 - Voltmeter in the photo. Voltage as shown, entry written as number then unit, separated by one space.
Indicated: 17 V
